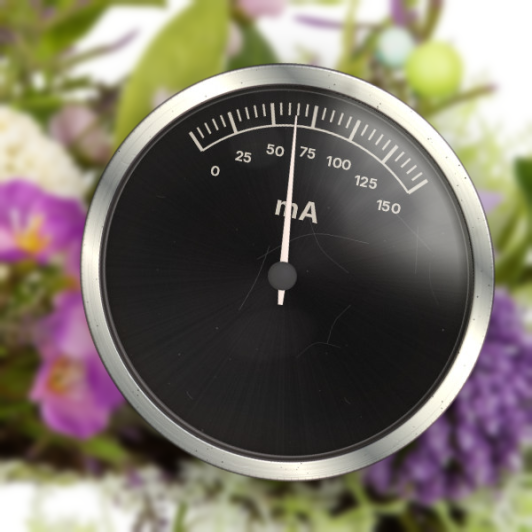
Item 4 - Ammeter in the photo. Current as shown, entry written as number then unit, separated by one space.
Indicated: 65 mA
